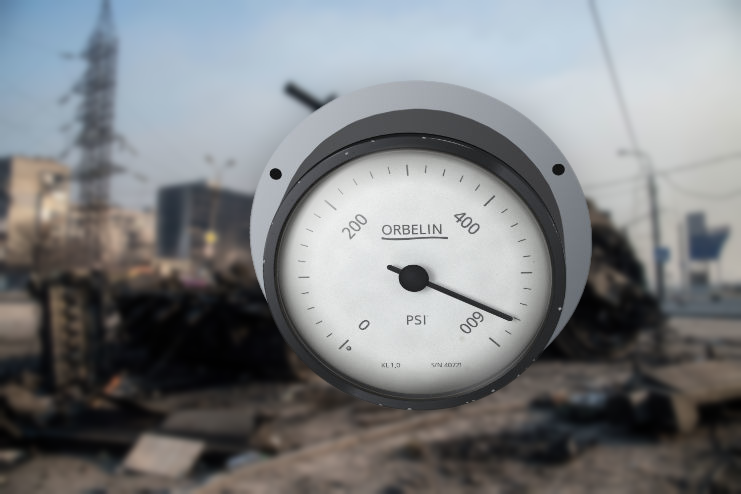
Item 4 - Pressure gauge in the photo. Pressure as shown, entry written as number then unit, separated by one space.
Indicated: 560 psi
